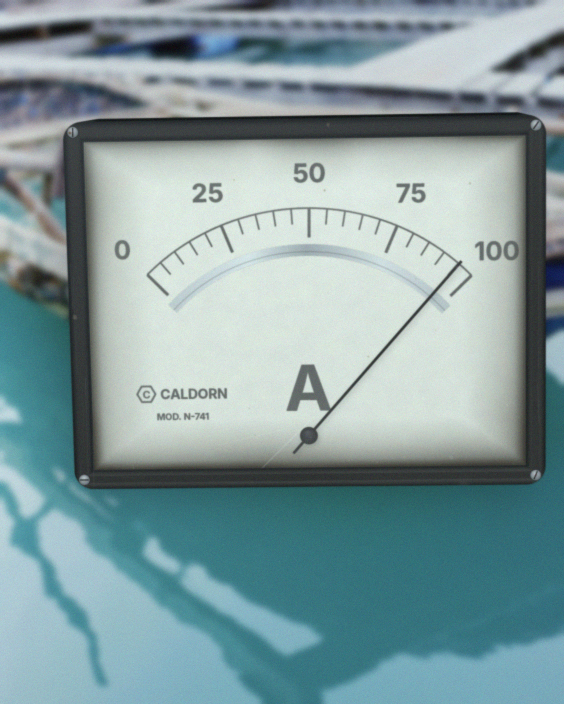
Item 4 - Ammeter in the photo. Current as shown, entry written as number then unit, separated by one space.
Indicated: 95 A
